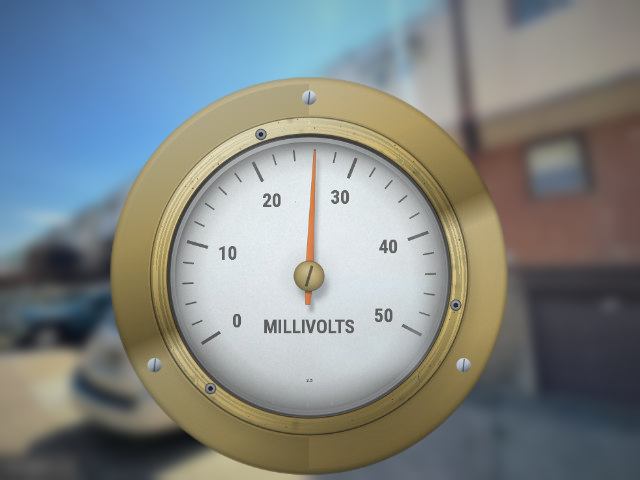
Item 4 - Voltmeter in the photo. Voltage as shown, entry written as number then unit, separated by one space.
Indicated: 26 mV
